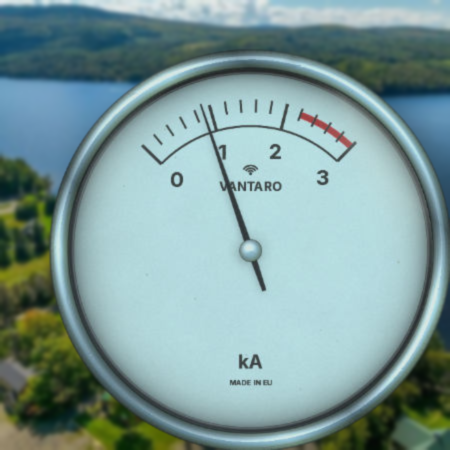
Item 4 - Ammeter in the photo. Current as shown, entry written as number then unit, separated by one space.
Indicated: 0.9 kA
